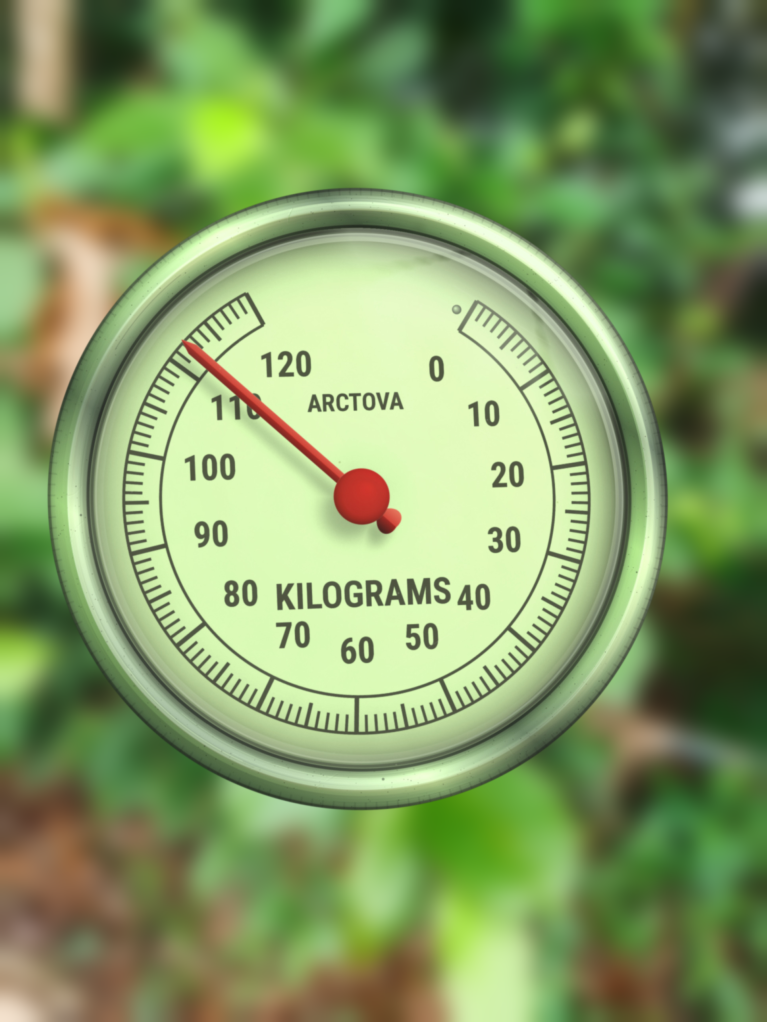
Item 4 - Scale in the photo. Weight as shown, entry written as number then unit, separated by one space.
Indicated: 112 kg
